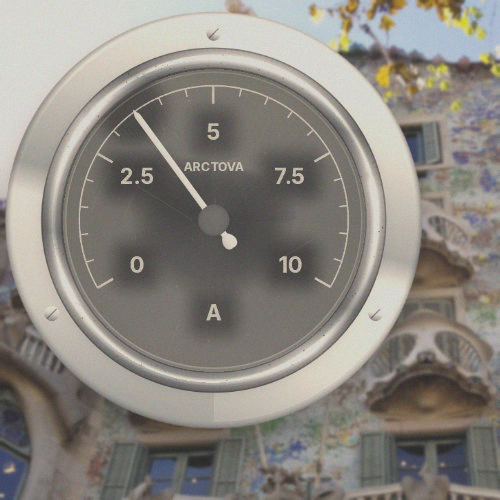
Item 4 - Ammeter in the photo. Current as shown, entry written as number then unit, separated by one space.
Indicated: 3.5 A
